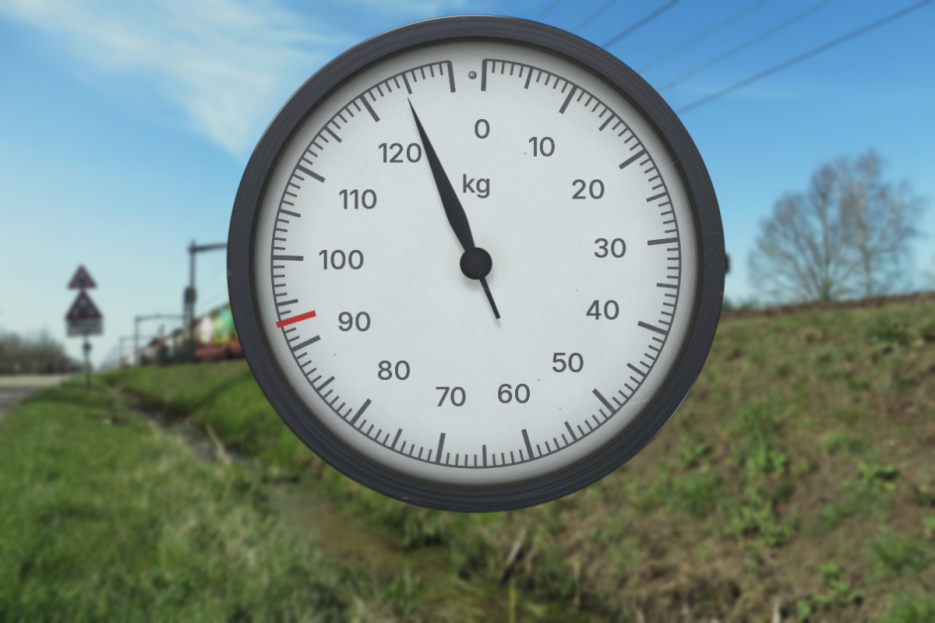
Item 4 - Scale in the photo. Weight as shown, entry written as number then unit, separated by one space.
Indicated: 124.5 kg
